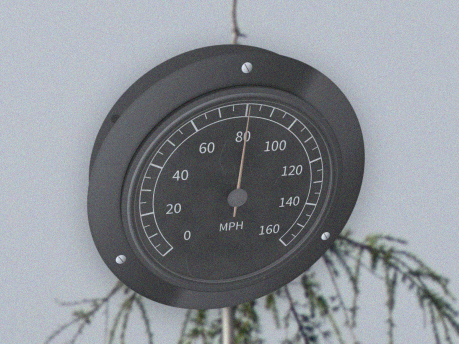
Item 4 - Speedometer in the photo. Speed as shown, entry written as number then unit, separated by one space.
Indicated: 80 mph
